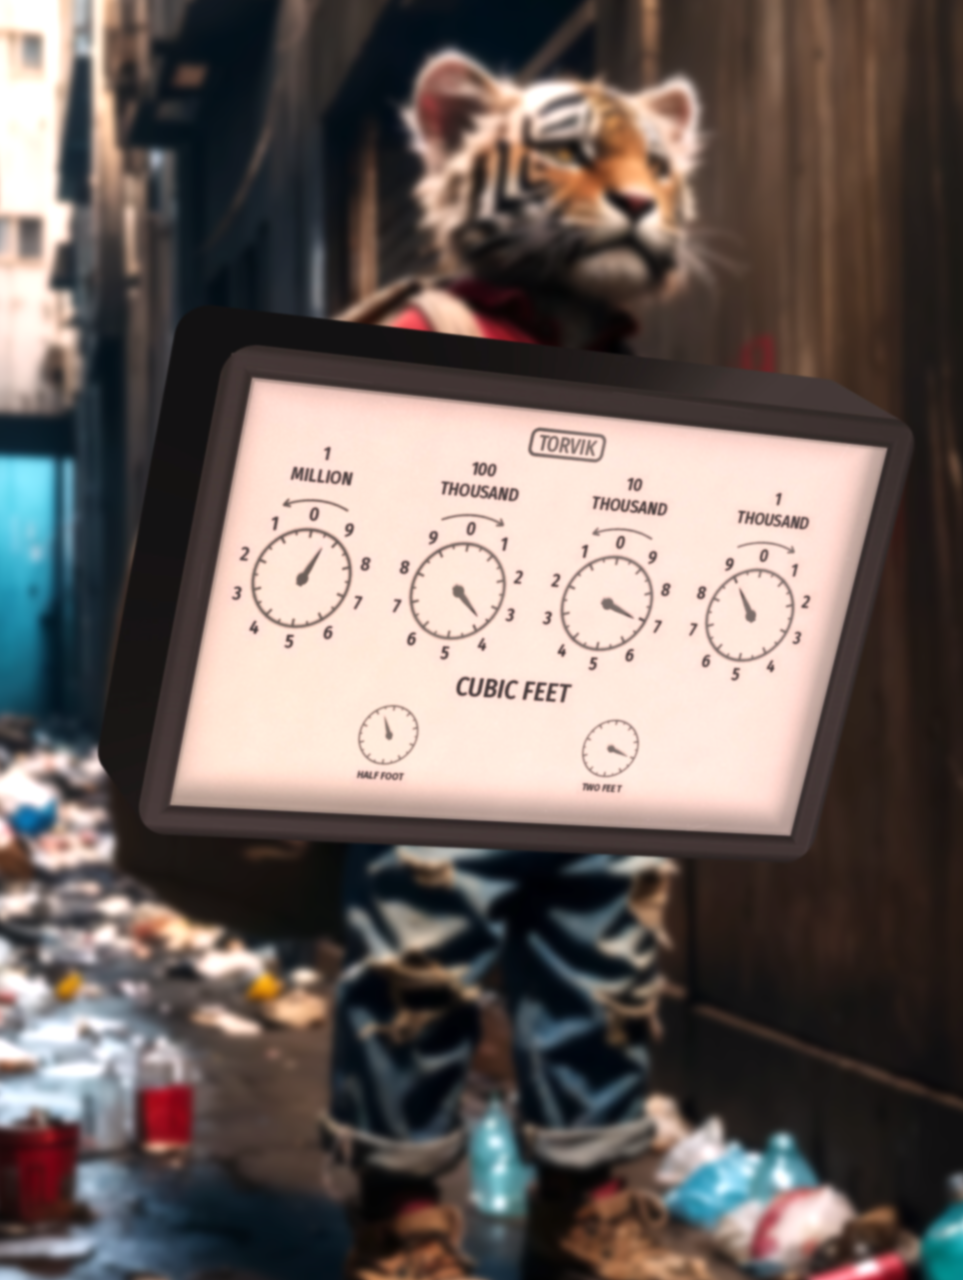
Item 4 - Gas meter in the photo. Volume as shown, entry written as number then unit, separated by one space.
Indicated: 936900 ft³
